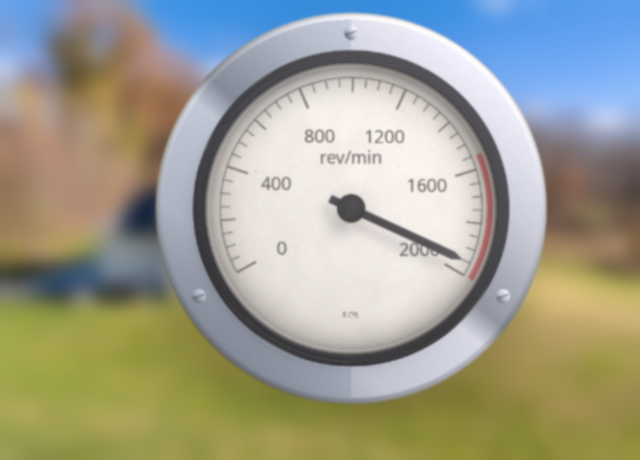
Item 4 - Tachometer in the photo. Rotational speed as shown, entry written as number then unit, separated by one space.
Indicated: 1950 rpm
